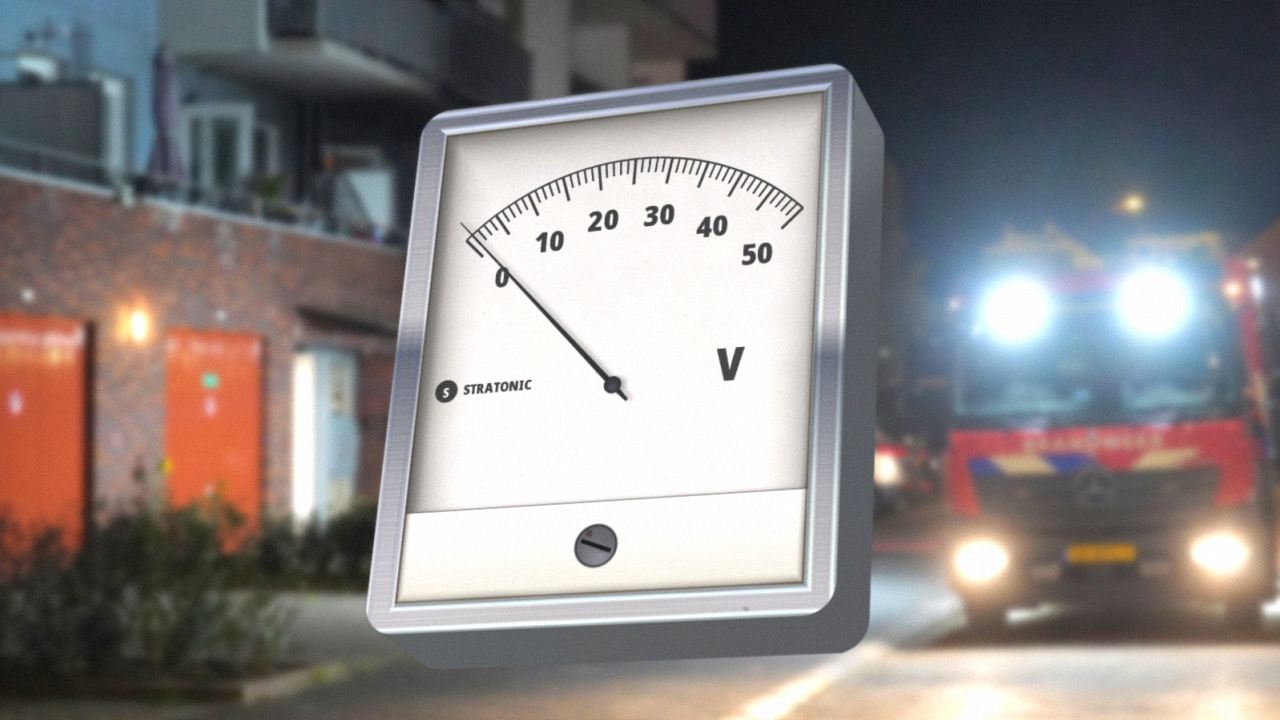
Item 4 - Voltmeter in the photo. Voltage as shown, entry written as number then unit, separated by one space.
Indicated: 1 V
